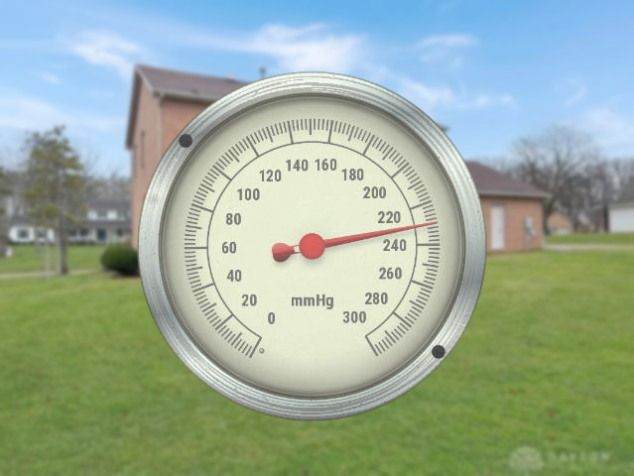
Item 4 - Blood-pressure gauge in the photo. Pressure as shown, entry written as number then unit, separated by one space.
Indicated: 230 mmHg
